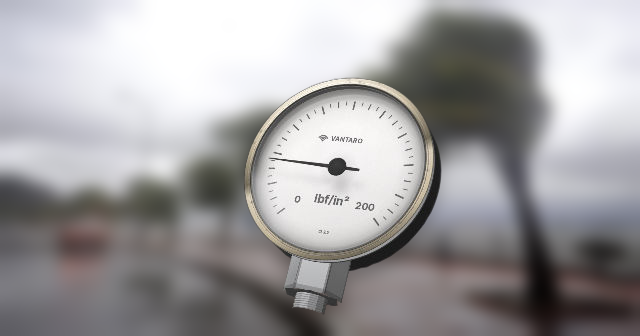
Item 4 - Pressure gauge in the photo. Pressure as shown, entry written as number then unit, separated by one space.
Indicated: 35 psi
